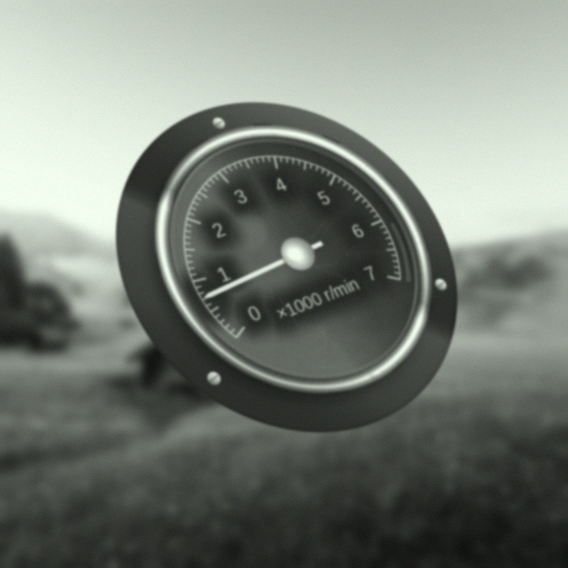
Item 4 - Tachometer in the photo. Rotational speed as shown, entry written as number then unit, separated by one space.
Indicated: 700 rpm
